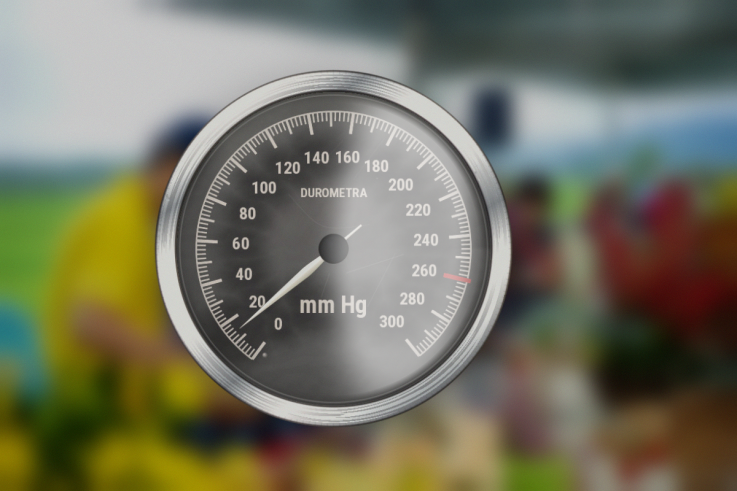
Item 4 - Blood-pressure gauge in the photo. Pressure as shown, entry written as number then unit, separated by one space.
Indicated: 14 mmHg
